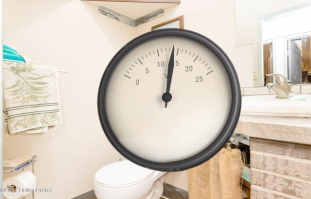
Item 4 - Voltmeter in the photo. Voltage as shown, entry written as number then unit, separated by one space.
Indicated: 14 V
